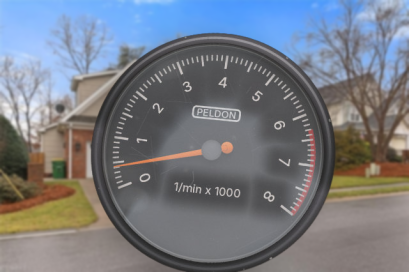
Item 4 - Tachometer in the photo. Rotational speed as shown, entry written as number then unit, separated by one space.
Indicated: 400 rpm
